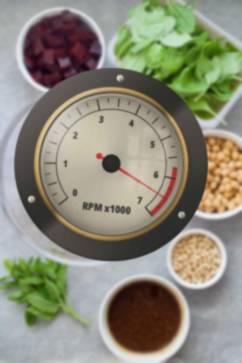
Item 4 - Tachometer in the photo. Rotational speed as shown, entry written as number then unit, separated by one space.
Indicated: 6500 rpm
